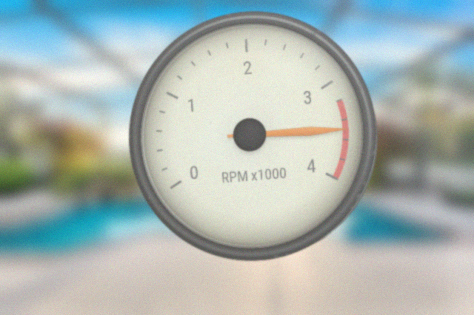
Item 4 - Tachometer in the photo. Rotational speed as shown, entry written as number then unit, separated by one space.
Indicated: 3500 rpm
